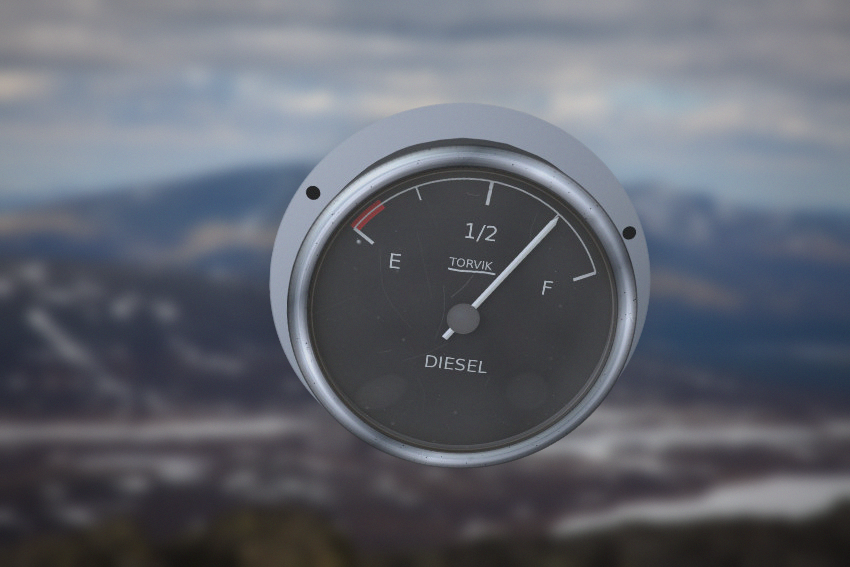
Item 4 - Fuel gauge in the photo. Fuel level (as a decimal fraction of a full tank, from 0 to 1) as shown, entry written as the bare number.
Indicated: 0.75
